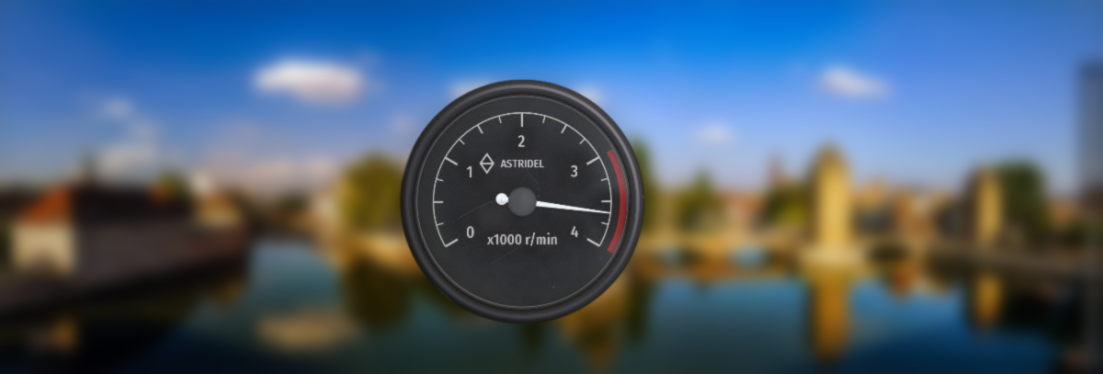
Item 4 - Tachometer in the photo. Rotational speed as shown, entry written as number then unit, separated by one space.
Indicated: 3625 rpm
